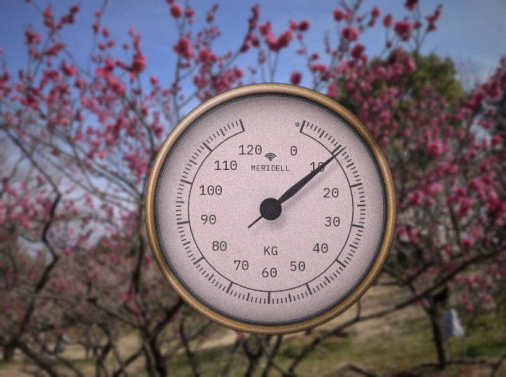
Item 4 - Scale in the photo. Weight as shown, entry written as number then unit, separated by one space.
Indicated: 11 kg
